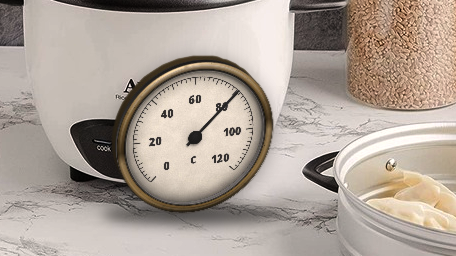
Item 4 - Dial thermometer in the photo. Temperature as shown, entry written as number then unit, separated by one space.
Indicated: 80 °C
